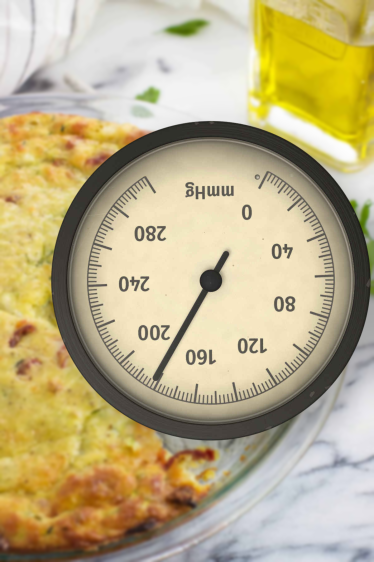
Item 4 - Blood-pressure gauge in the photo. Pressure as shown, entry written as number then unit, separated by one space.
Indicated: 182 mmHg
